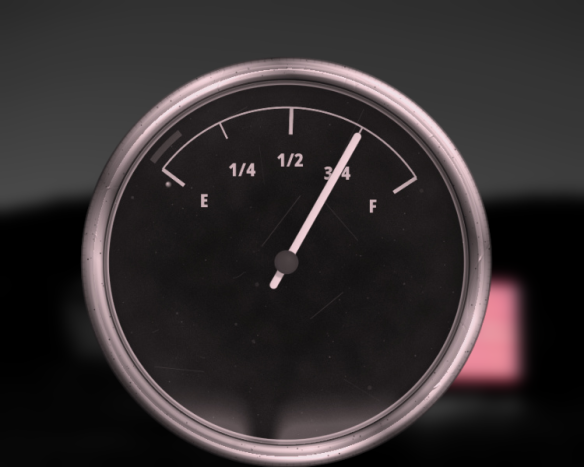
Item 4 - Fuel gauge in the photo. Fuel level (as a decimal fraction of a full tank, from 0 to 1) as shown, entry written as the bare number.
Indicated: 0.75
